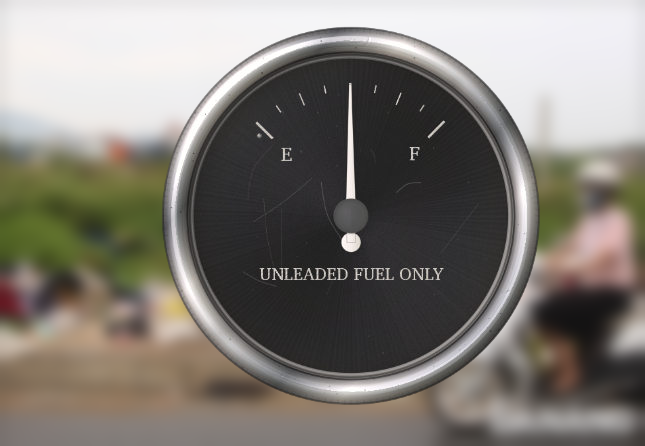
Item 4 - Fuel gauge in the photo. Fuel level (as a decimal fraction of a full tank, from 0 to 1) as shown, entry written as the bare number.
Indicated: 0.5
